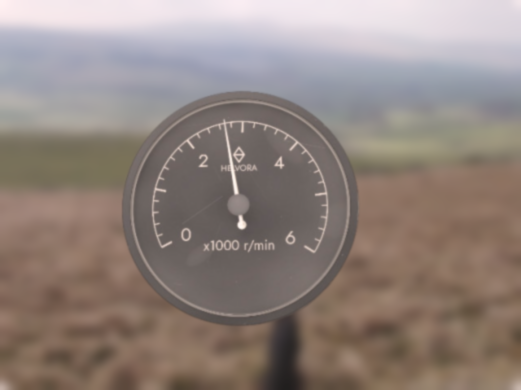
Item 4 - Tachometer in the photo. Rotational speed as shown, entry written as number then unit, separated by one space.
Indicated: 2700 rpm
